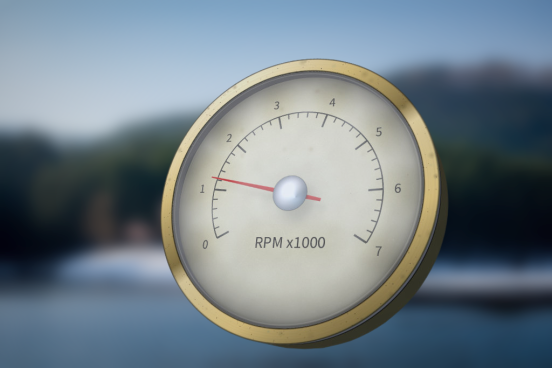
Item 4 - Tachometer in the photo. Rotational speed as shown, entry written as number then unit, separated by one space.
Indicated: 1200 rpm
